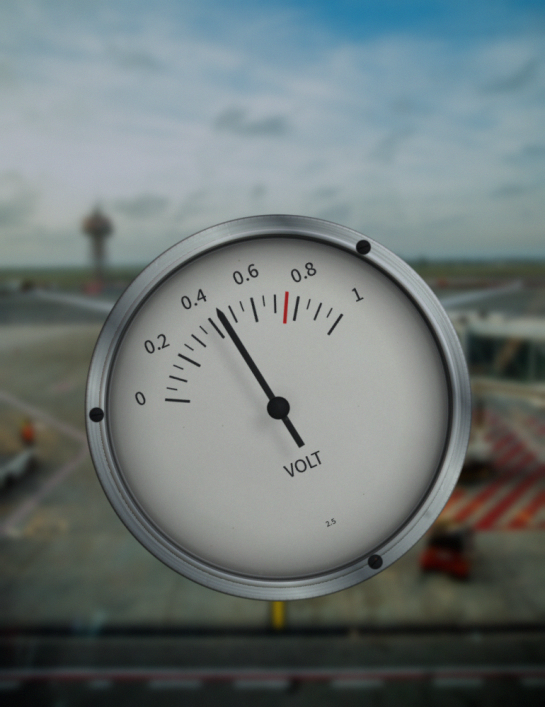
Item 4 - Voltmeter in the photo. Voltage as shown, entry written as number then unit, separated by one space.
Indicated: 0.45 V
